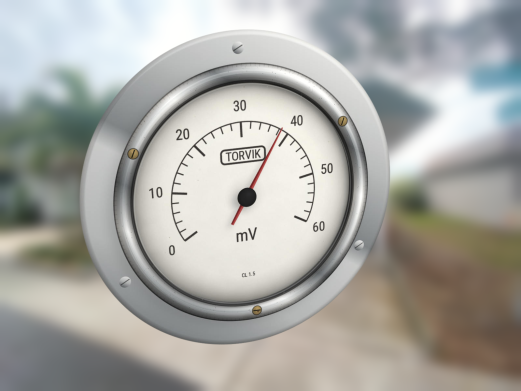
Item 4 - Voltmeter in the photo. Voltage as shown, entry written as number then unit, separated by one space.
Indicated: 38 mV
